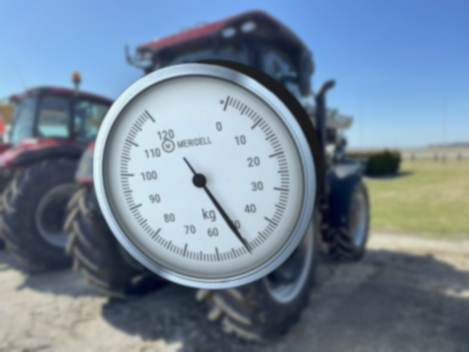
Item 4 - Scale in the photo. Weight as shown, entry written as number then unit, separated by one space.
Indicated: 50 kg
